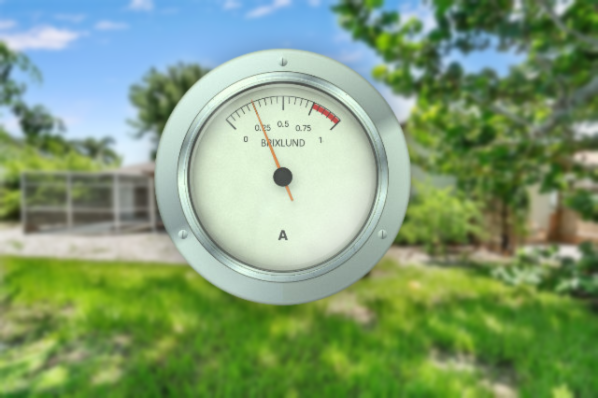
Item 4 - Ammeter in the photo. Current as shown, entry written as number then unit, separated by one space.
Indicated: 0.25 A
